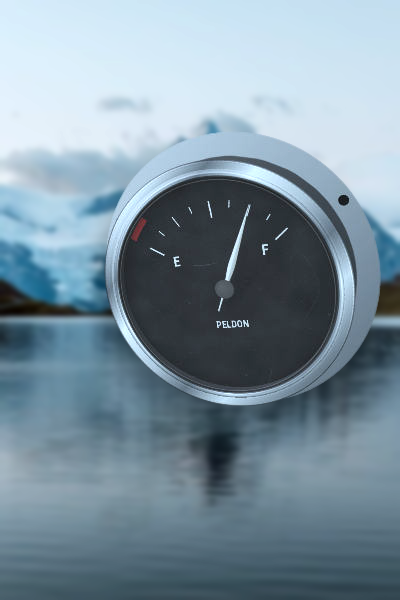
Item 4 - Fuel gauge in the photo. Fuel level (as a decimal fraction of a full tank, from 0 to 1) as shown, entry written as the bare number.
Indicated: 0.75
